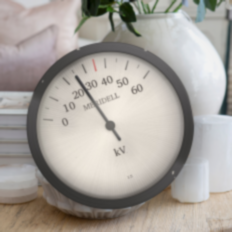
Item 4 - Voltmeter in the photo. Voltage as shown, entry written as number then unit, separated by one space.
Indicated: 25 kV
